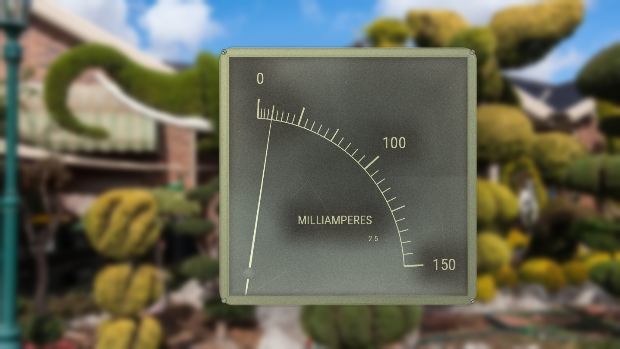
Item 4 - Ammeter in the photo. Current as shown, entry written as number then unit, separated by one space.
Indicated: 25 mA
